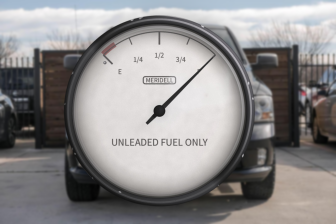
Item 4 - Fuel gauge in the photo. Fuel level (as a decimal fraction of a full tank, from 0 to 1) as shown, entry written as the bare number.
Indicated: 1
